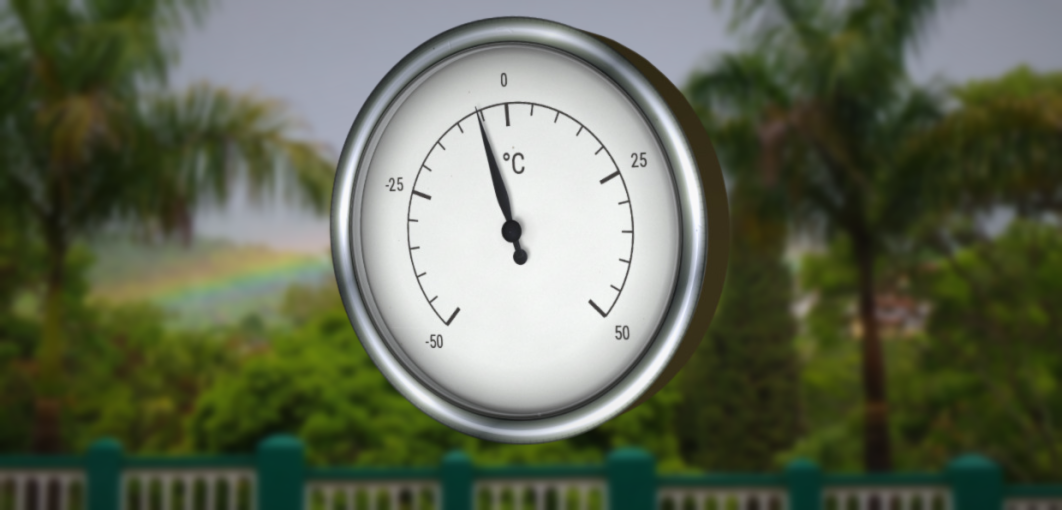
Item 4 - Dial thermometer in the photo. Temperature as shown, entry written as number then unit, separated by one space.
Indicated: -5 °C
